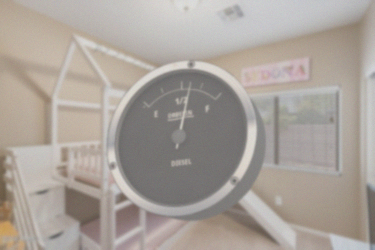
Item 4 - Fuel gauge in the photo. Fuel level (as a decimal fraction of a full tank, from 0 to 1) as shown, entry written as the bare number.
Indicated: 0.625
